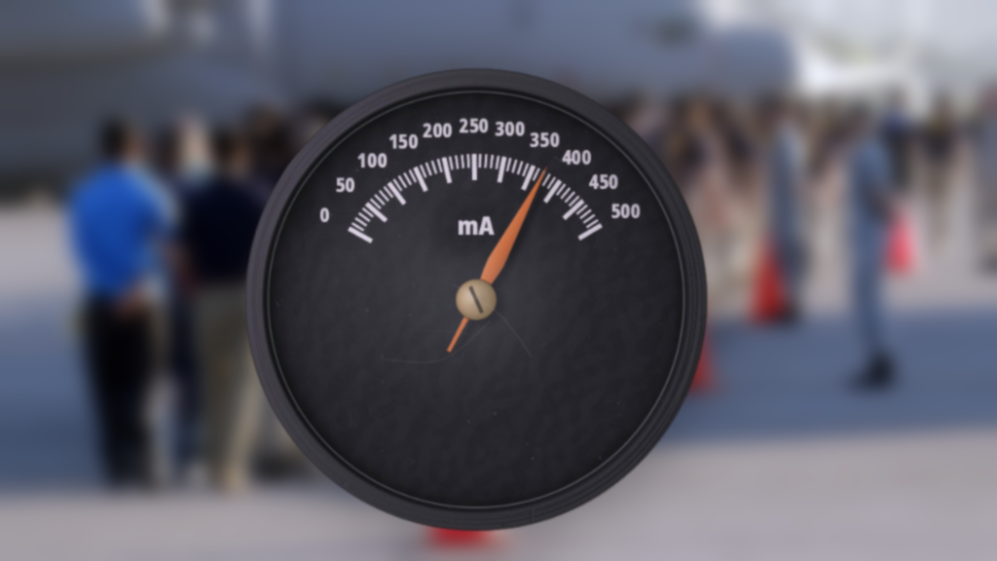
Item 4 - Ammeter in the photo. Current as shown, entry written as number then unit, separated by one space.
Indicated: 370 mA
